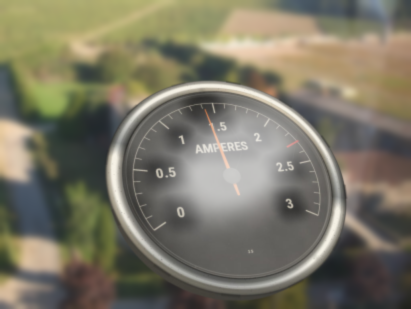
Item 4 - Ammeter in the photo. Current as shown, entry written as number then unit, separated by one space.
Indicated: 1.4 A
